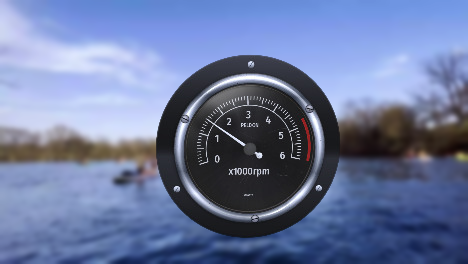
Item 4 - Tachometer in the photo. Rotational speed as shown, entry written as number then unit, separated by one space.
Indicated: 1500 rpm
